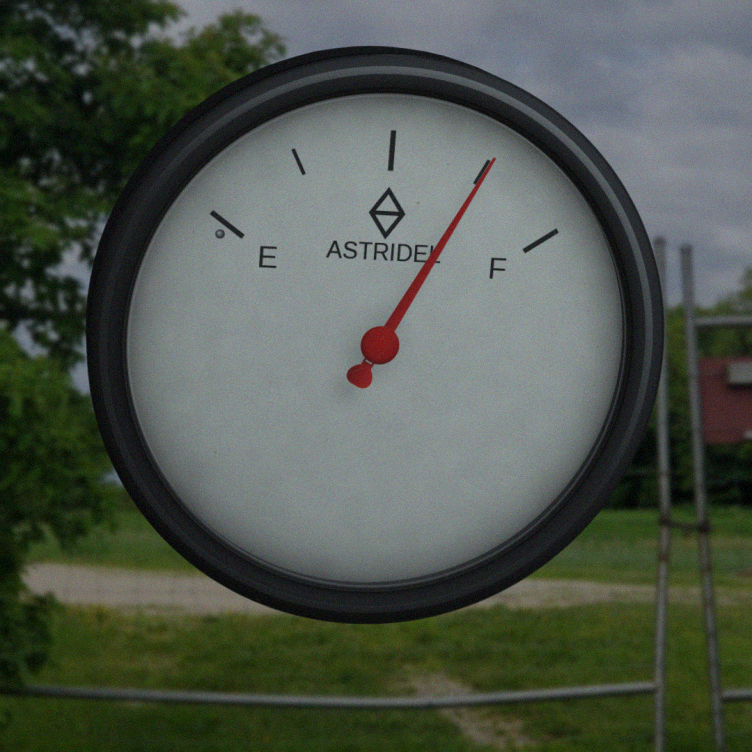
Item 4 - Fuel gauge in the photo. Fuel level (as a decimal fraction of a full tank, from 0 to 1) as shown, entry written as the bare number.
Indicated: 0.75
